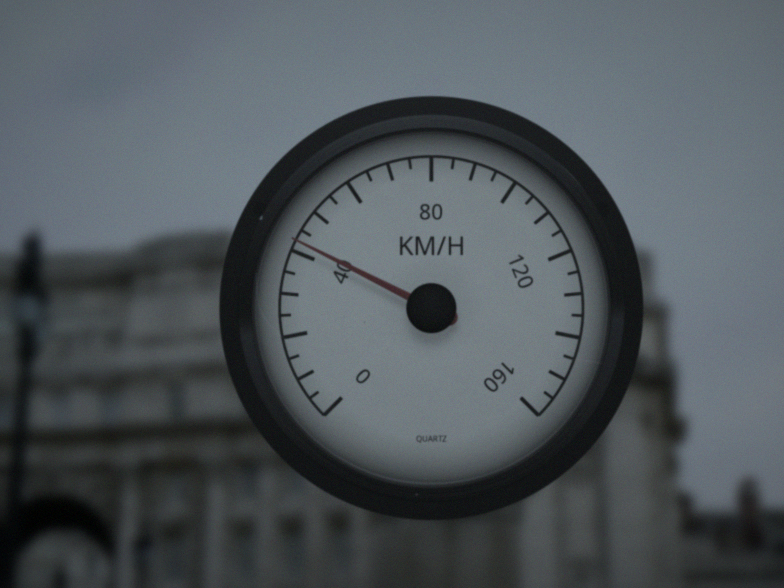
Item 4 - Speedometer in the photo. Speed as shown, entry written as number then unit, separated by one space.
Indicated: 42.5 km/h
